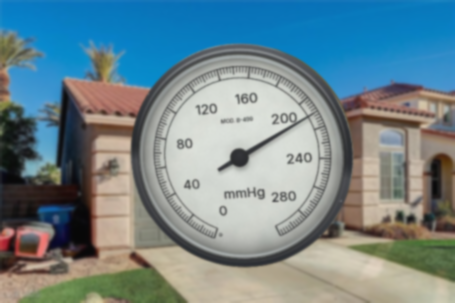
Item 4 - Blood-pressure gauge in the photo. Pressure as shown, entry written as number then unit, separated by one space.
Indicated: 210 mmHg
